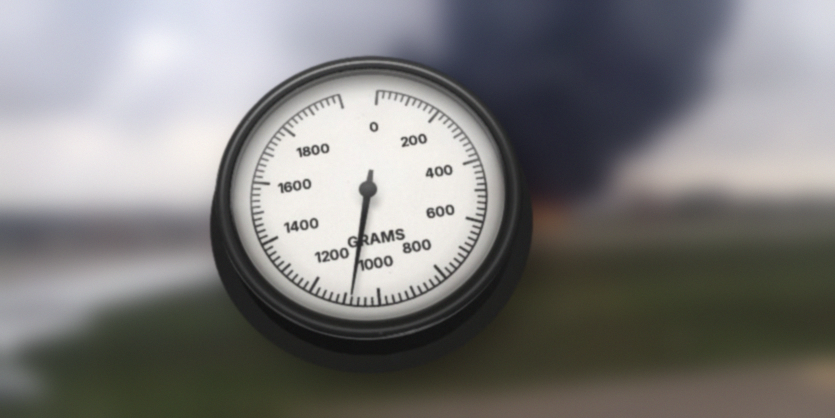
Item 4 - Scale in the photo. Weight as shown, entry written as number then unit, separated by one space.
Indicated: 1080 g
